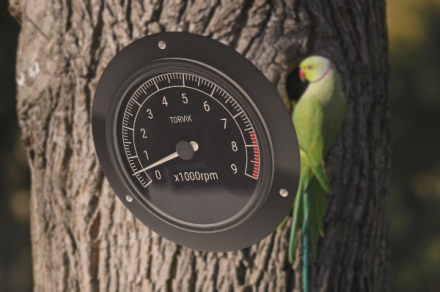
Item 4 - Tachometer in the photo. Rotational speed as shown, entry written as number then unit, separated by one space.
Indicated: 500 rpm
